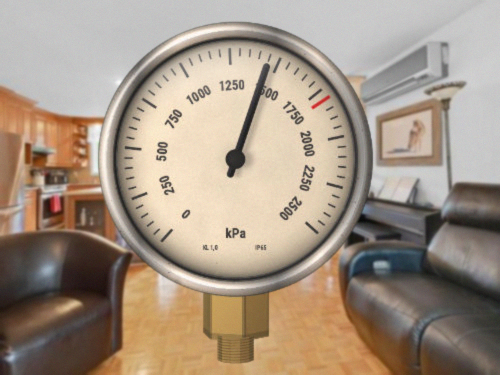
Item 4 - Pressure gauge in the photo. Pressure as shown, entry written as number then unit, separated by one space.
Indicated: 1450 kPa
